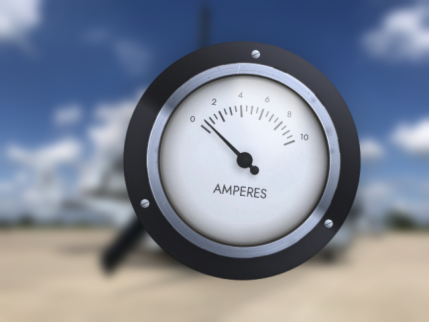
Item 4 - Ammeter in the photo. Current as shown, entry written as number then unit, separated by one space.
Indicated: 0.5 A
